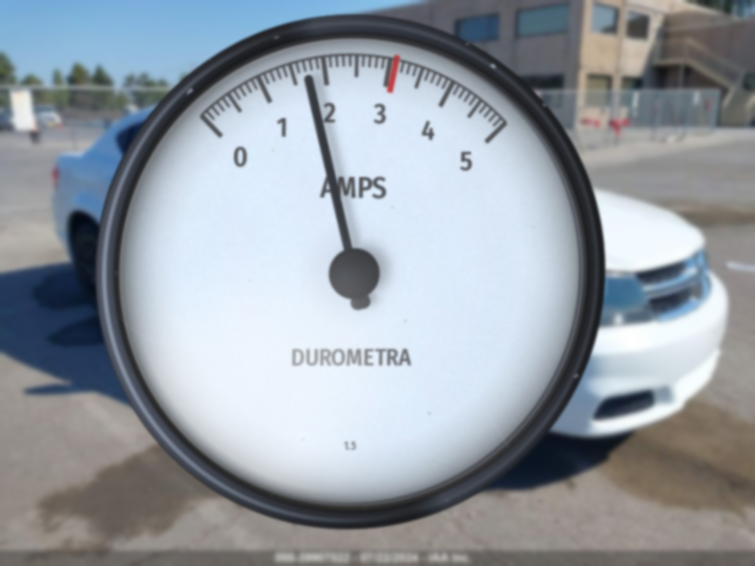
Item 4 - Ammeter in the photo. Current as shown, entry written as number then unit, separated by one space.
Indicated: 1.7 A
